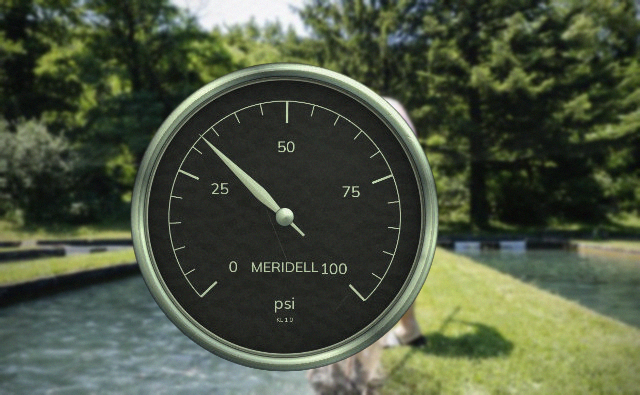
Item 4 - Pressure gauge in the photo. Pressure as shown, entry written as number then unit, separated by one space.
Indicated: 32.5 psi
